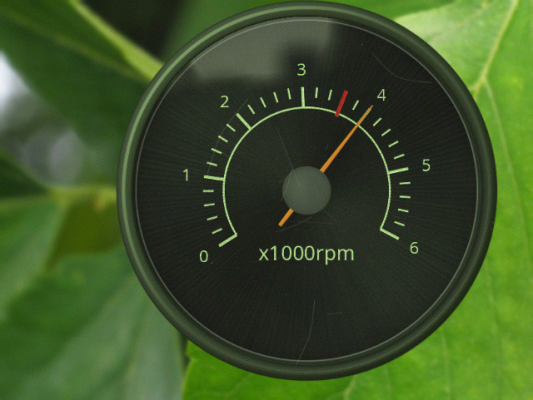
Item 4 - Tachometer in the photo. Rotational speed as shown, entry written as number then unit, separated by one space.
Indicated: 4000 rpm
